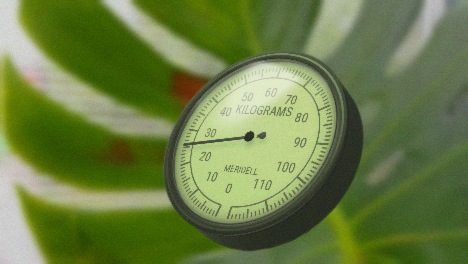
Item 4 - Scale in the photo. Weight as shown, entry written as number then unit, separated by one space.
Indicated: 25 kg
